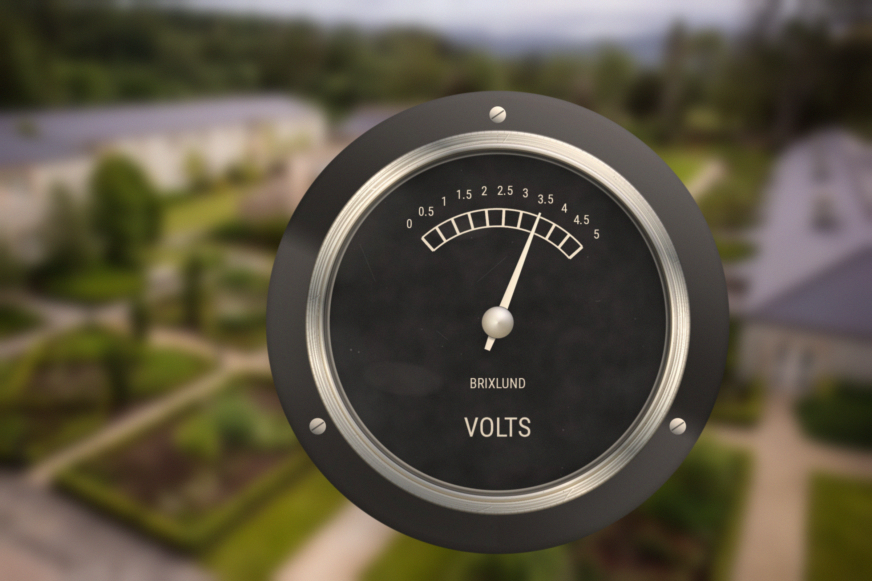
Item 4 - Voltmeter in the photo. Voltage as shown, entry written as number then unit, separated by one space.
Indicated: 3.5 V
